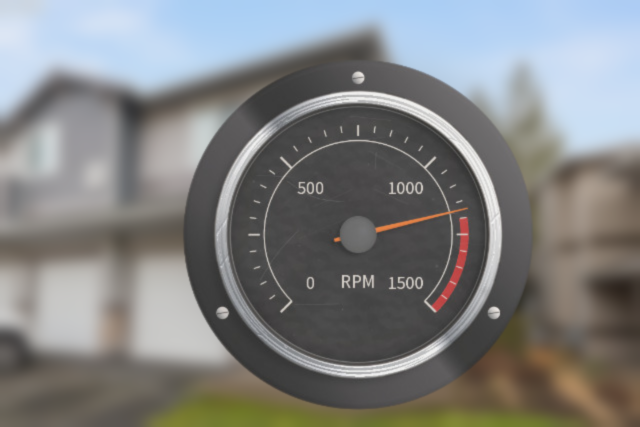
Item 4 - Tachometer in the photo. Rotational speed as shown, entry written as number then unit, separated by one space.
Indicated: 1175 rpm
